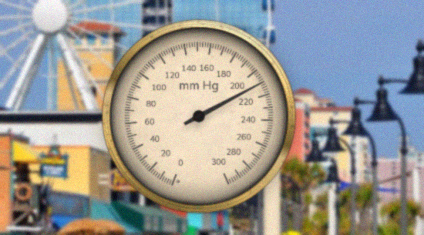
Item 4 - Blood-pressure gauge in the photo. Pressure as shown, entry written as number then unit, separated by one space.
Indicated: 210 mmHg
